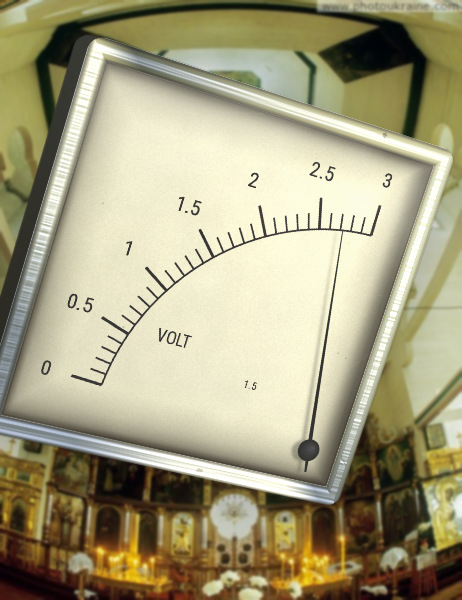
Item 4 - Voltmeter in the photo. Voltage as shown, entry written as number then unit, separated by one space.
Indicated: 2.7 V
